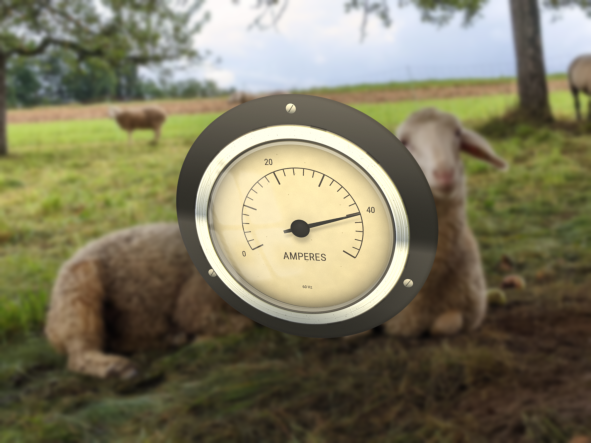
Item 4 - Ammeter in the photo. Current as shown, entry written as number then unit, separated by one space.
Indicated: 40 A
